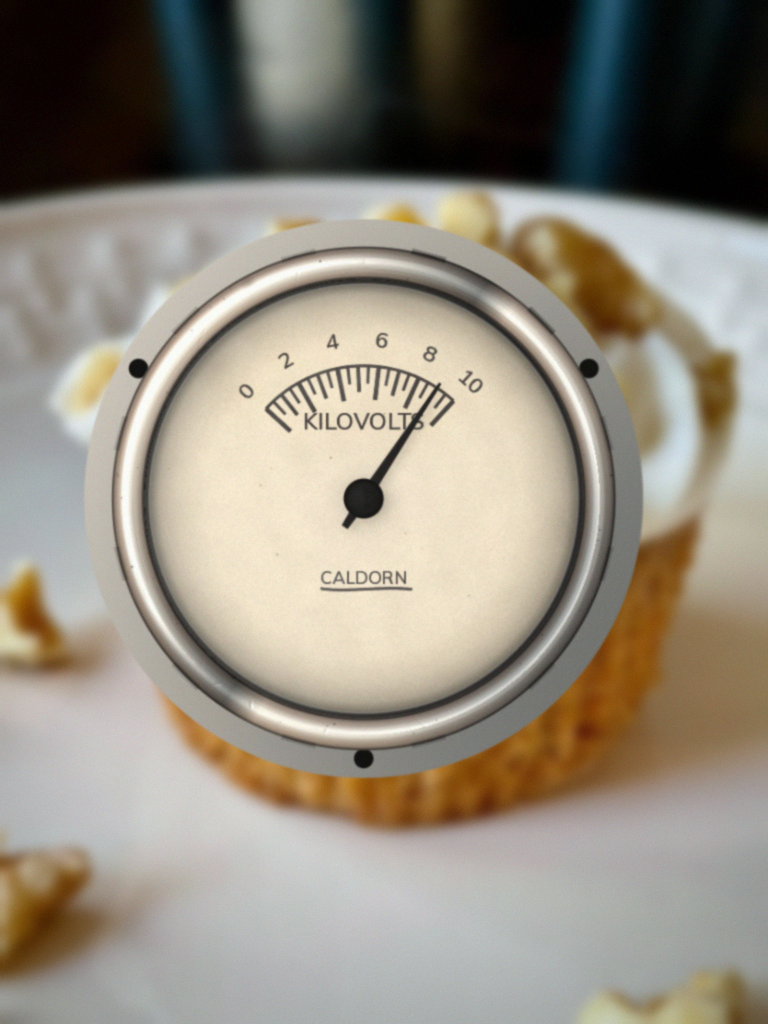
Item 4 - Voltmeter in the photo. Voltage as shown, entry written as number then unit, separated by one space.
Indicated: 9 kV
